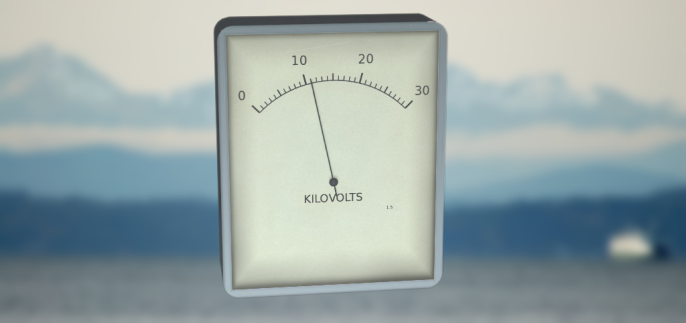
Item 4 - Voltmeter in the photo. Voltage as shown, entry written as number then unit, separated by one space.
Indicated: 11 kV
